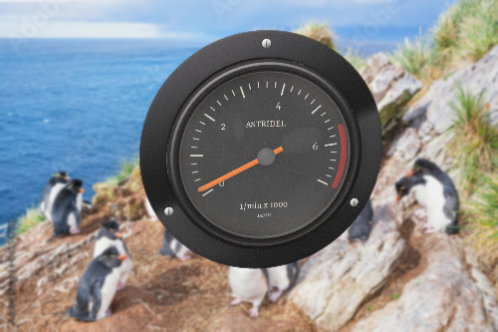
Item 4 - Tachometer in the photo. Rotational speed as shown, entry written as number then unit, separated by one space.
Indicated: 200 rpm
